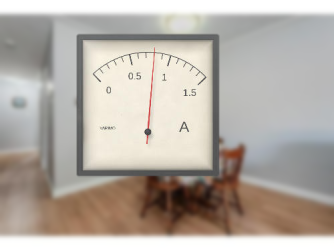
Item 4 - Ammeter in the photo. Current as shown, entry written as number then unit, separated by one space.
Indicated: 0.8 A
